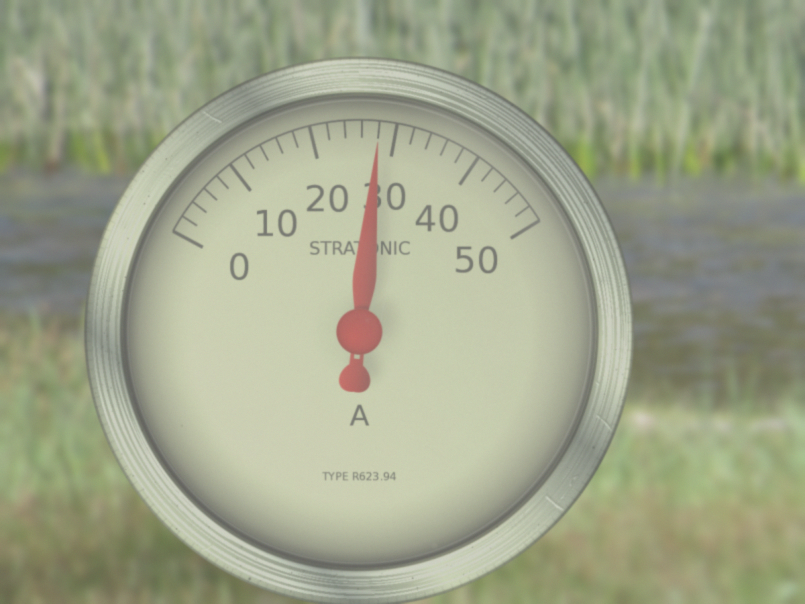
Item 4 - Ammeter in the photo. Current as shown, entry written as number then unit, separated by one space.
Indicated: 28 A
